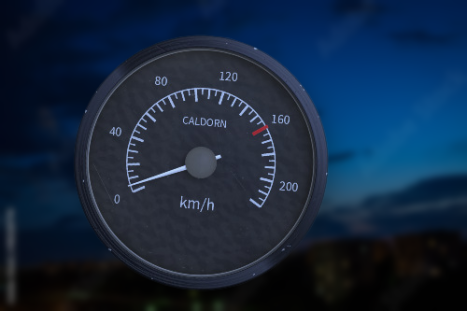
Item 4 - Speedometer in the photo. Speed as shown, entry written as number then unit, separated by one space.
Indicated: 5 km/h
